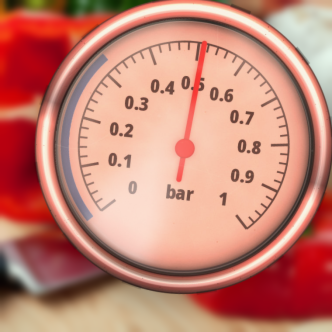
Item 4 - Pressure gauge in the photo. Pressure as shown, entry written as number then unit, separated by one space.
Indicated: 0.51 bar
